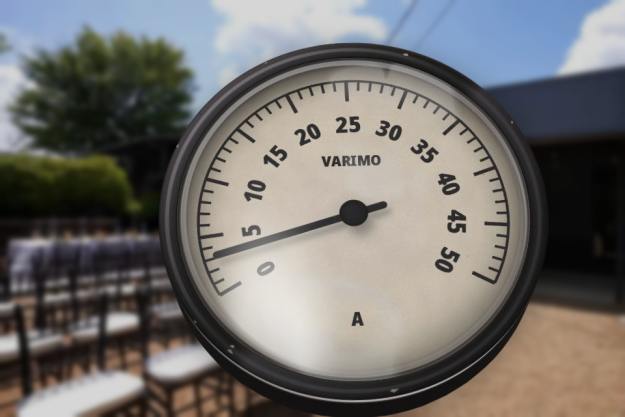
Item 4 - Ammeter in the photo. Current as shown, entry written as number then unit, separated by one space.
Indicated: 3 A
